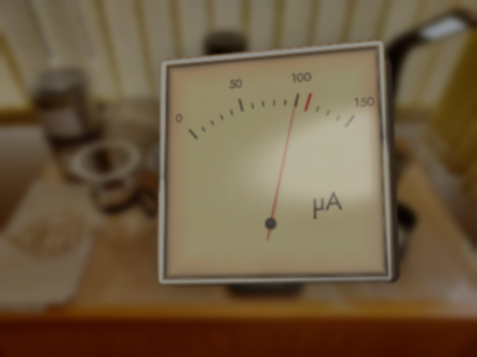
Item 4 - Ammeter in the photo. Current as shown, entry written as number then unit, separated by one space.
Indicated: 100 µA
